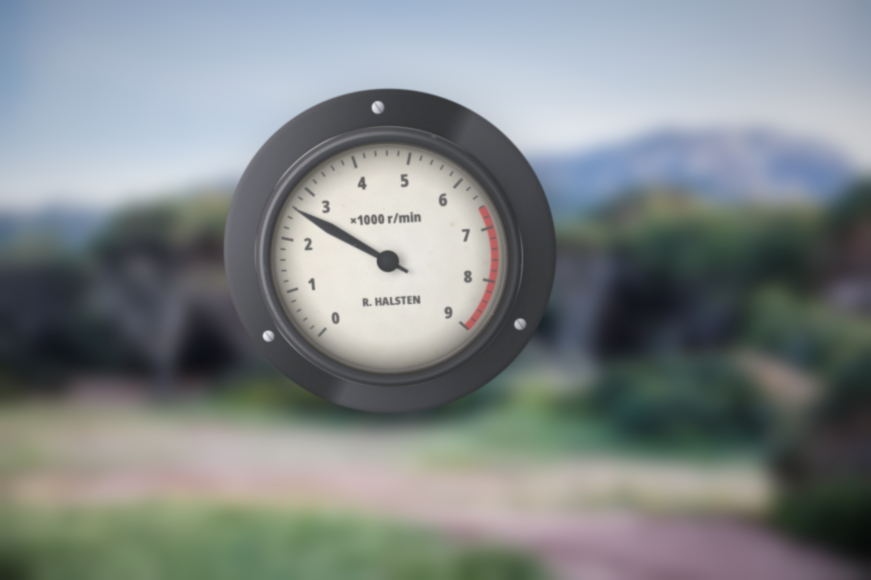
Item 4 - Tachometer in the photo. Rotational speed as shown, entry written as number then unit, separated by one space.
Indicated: 2600 rpm
